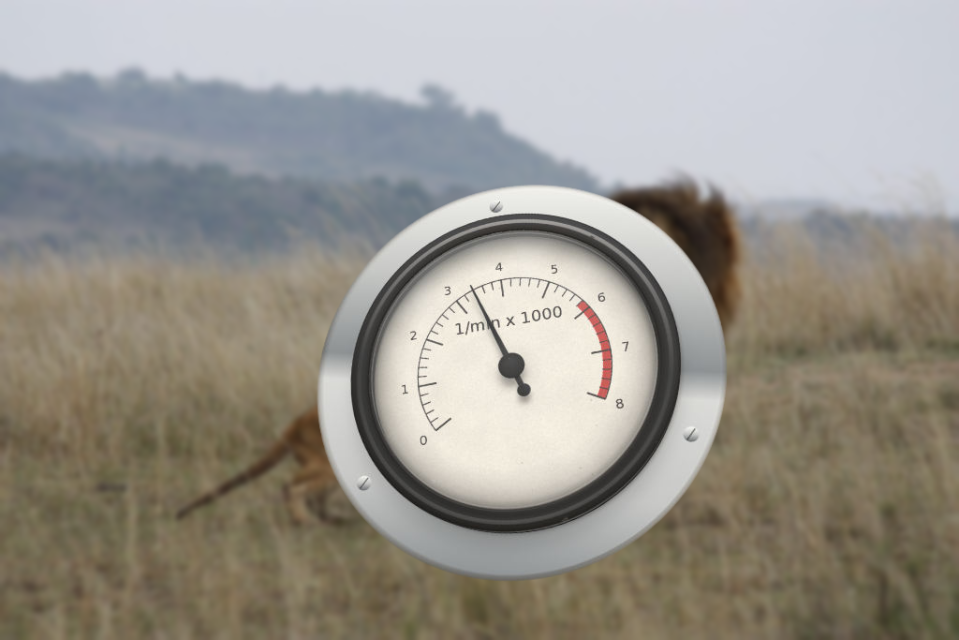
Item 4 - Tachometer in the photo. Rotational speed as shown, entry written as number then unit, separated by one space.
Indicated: 3400 rpm
